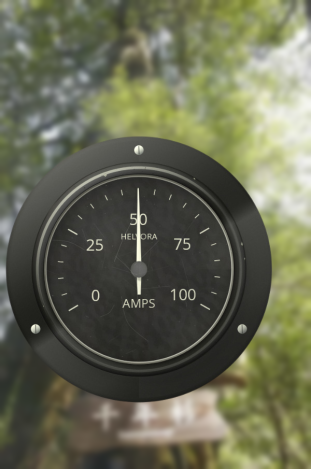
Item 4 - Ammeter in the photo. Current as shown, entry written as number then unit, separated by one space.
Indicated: 50 A
